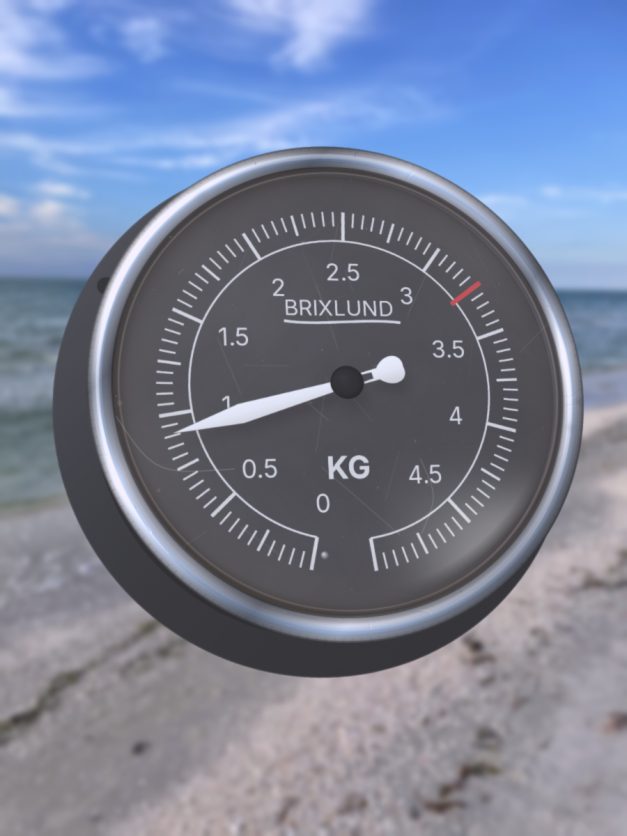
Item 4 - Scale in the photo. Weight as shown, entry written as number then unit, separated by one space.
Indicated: 0.9 kg
